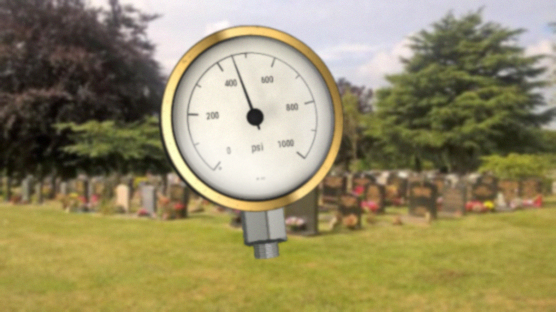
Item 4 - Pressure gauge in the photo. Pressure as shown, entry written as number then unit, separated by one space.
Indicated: 450 psi
